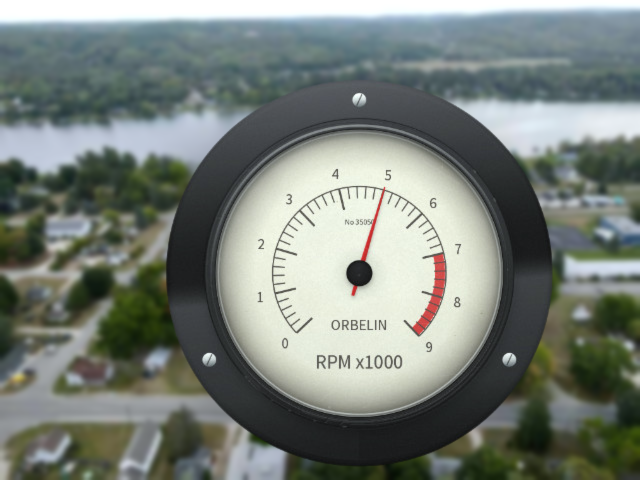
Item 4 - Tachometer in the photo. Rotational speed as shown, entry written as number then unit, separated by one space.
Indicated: 5000 rpm
